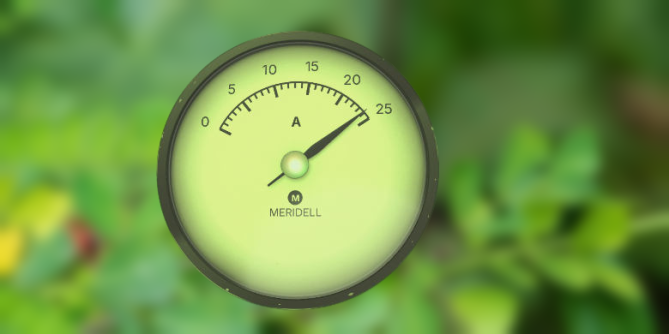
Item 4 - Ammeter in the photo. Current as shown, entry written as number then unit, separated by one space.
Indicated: 24 A
